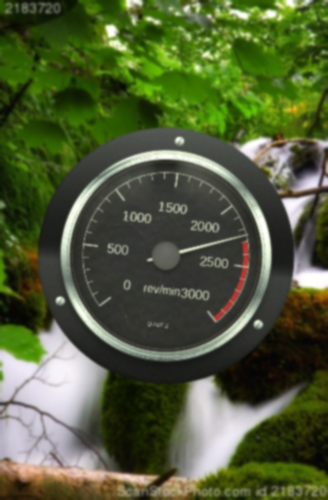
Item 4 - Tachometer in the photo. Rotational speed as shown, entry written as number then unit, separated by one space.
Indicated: 2250 rpm
